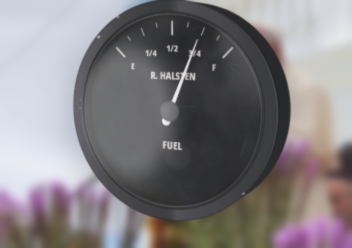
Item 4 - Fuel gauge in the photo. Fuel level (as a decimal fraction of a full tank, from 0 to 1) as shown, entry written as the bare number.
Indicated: 0.75
